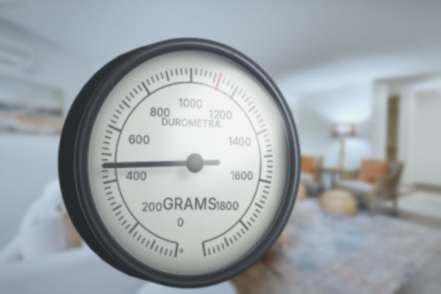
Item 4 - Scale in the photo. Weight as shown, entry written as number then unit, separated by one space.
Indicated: 460 g
